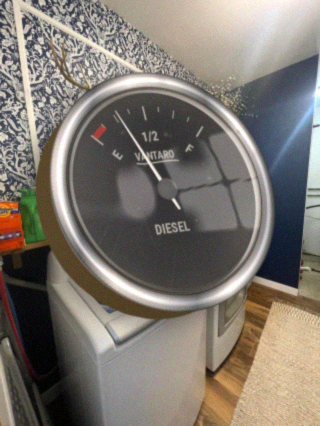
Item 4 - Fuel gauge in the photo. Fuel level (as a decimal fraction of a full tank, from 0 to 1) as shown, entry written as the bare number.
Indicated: 0.25
